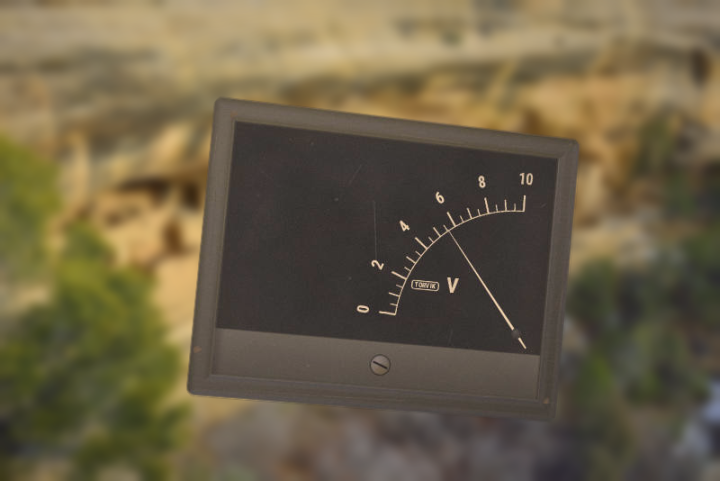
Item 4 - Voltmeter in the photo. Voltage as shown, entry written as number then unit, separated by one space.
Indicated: 5.5 V
